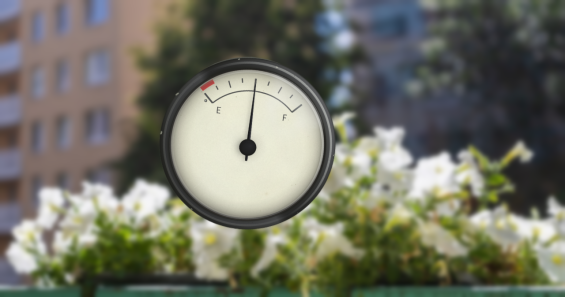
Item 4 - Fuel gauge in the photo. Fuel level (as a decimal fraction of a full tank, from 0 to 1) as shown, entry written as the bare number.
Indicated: 0.5
